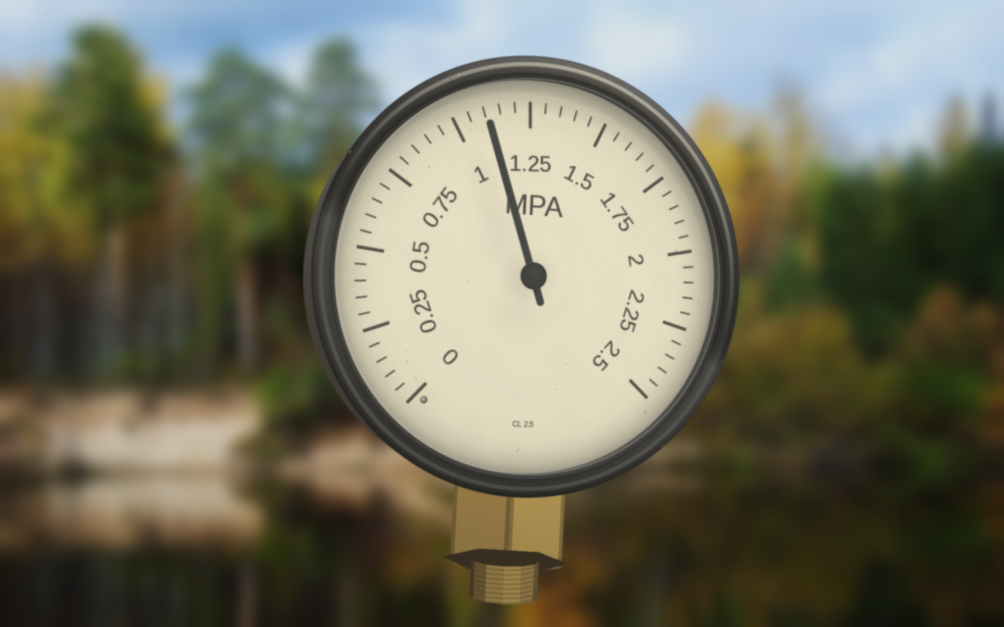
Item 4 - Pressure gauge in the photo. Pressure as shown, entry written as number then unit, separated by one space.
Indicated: 1.1 MPa
